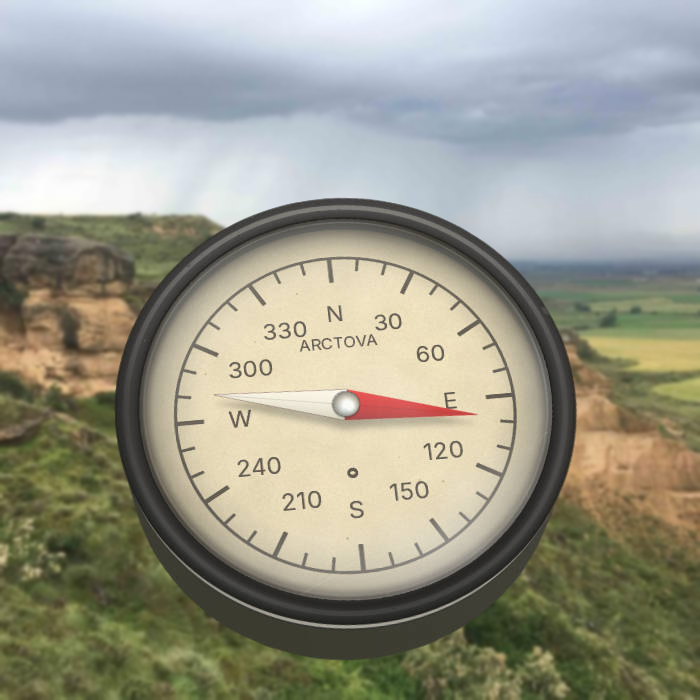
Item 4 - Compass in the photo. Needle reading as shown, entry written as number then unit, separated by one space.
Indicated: 100 °
